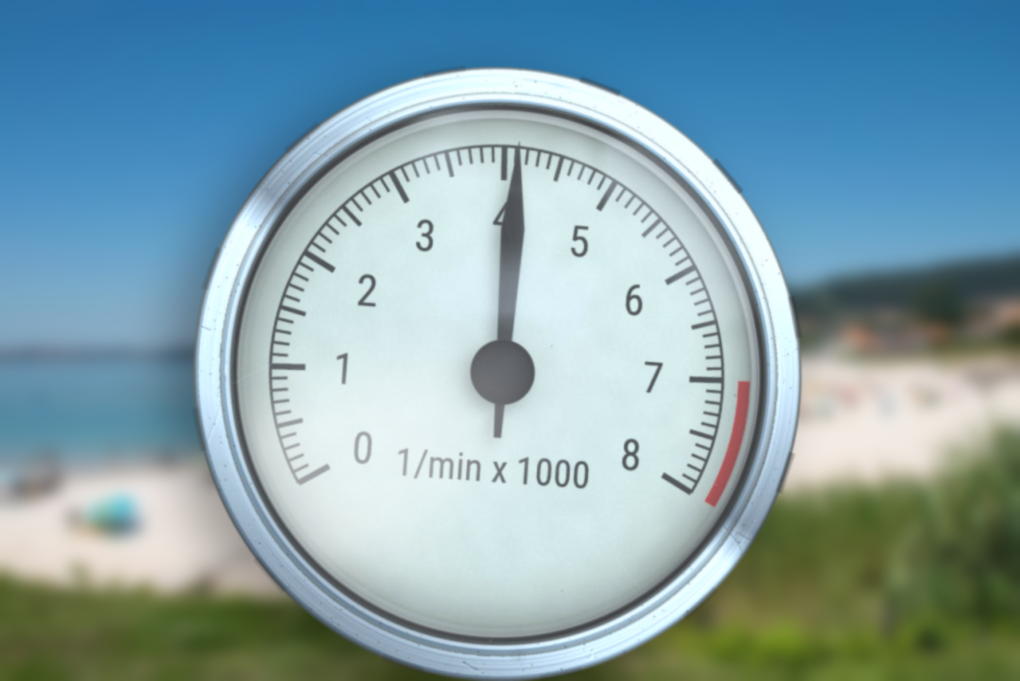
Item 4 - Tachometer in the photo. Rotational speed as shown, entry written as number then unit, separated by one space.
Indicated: 4100 rpm
